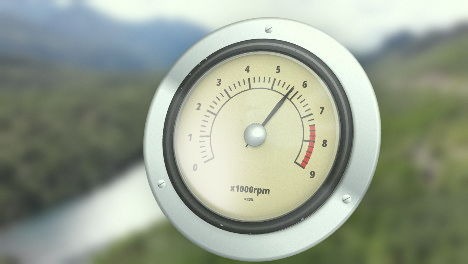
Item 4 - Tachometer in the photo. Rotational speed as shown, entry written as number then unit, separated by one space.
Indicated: 5800 rpm
